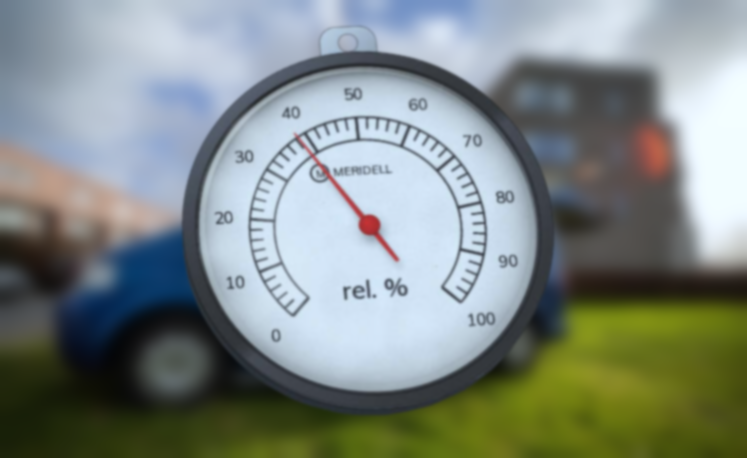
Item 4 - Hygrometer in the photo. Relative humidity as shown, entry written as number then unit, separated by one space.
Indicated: 38 %
